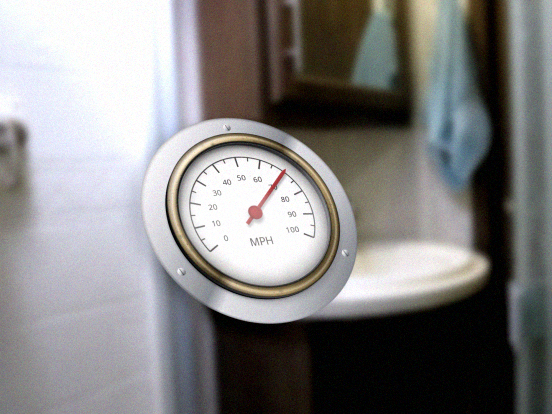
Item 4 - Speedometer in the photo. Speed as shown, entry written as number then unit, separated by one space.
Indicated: 70 mph
